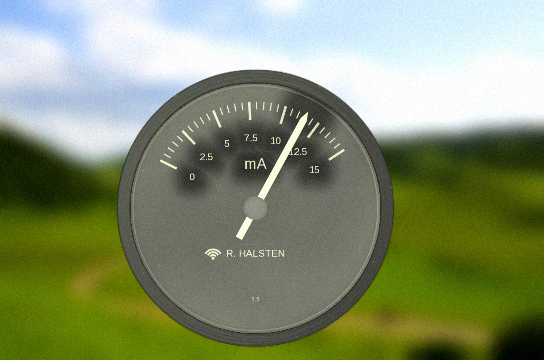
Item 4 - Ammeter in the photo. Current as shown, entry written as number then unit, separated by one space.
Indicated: 11.5 mA
